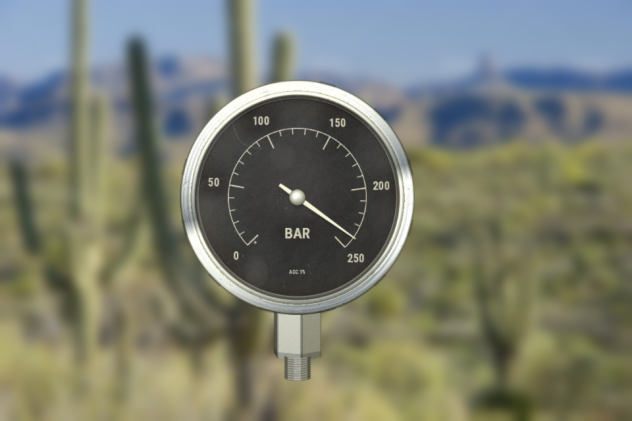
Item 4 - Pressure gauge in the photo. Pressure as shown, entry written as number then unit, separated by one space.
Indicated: 240 bar
